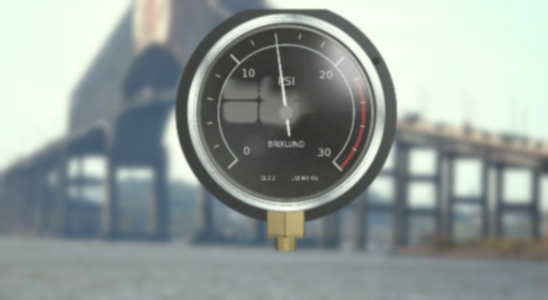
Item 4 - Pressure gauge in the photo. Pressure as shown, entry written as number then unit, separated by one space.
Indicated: 14 psi
